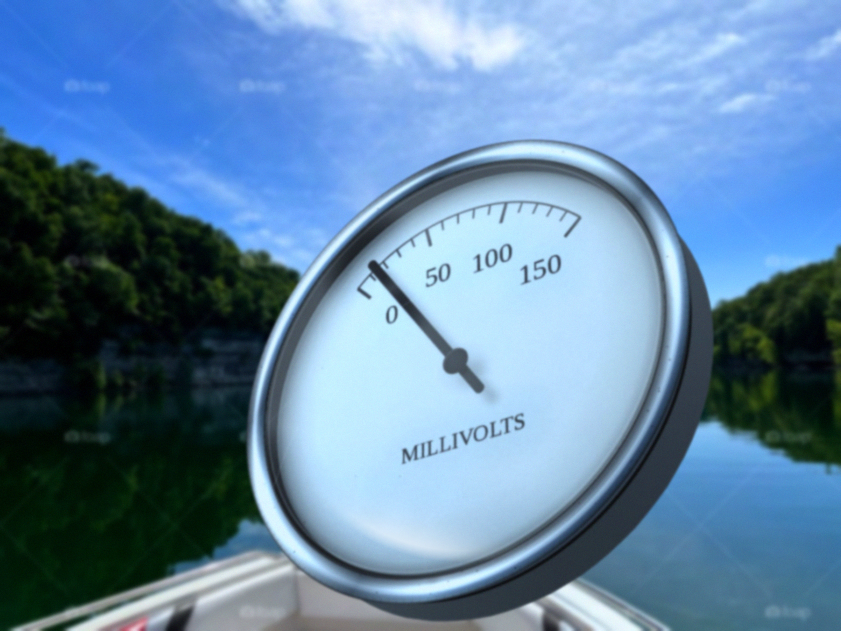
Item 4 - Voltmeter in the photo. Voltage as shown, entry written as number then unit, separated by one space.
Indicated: 15 mV
